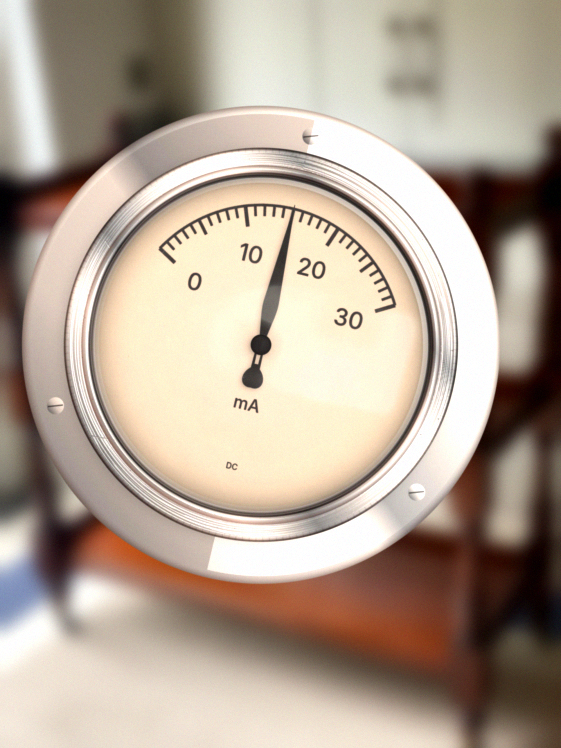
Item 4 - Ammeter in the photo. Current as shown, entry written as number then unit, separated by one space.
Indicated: 15 mA
